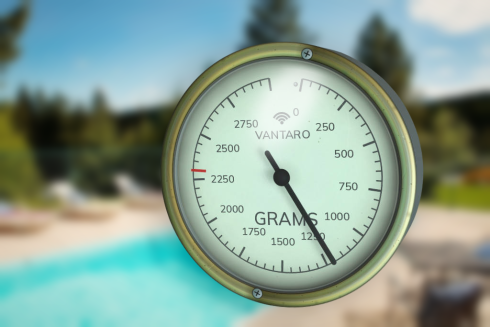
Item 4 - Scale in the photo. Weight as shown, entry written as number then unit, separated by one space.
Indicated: 1200 g
